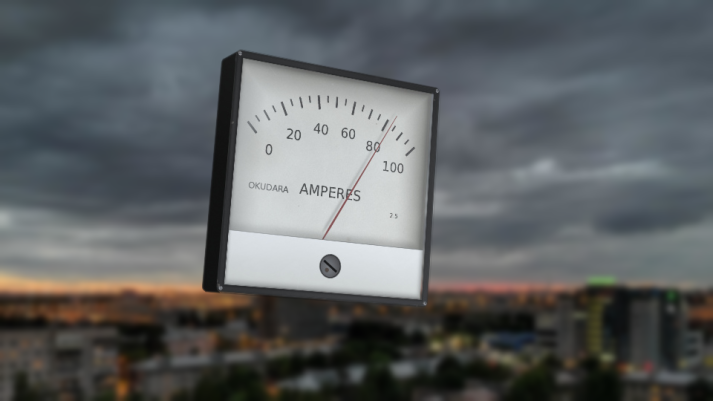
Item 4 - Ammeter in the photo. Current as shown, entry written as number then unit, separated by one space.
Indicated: 82.5 A
